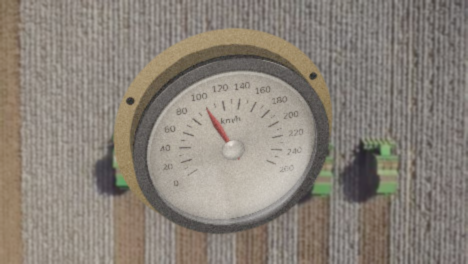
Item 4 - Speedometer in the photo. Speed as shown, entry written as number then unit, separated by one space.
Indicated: 100 km/h
